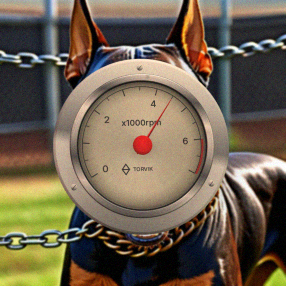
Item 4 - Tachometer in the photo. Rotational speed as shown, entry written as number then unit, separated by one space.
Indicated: 4500 rpm
